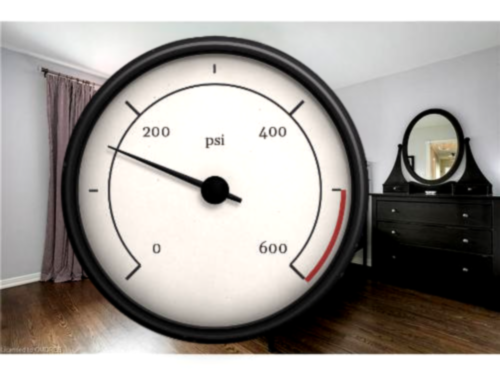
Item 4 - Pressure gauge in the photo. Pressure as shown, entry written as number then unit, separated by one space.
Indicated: 150 psi
